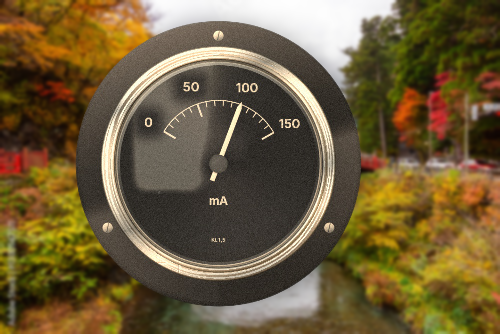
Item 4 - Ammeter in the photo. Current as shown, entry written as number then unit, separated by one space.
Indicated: 100 mA
